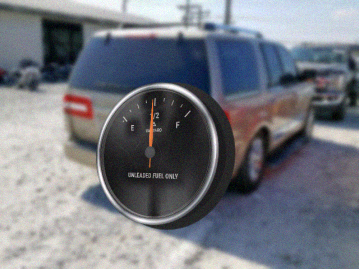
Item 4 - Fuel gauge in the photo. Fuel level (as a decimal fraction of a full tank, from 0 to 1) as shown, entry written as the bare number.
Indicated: 0.5
